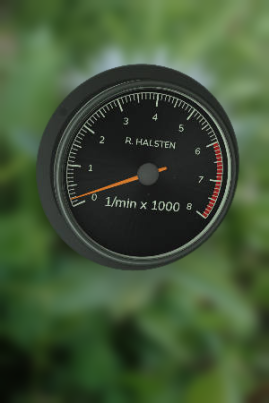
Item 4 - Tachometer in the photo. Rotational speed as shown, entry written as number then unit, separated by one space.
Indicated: 200 rpm
